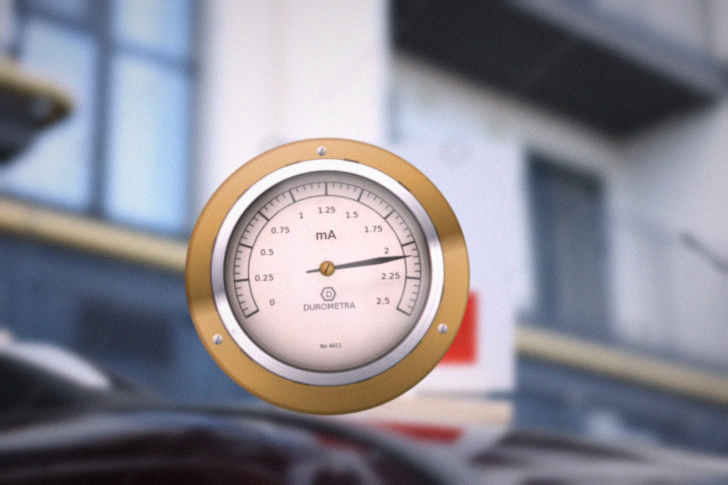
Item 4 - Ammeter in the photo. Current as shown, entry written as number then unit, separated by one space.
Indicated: 2.1 mA
